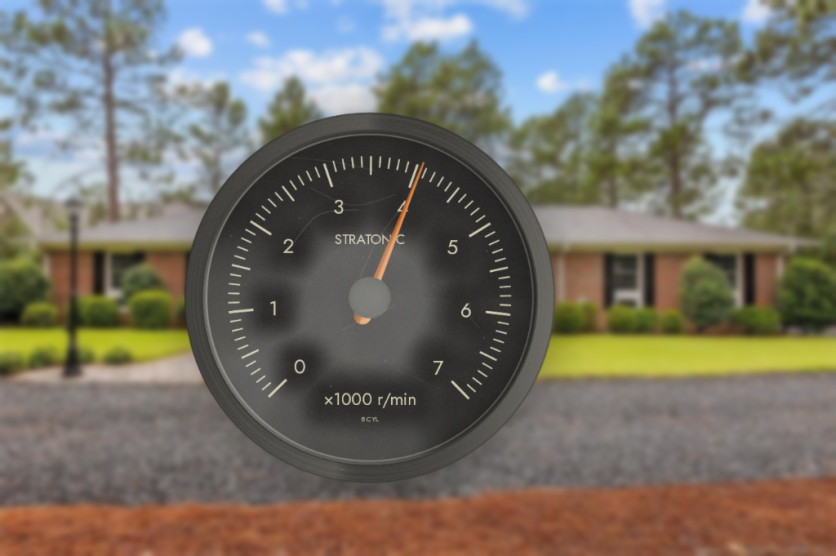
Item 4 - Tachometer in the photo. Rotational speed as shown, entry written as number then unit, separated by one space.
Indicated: 4050 rpm
